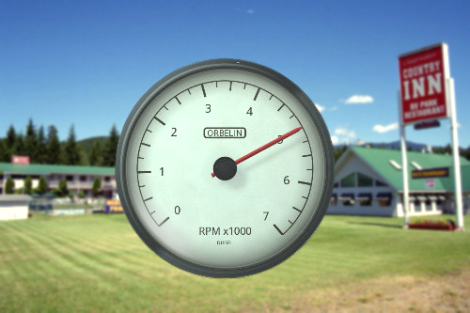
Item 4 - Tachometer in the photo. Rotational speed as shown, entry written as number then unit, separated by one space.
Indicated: 5000 rpm
